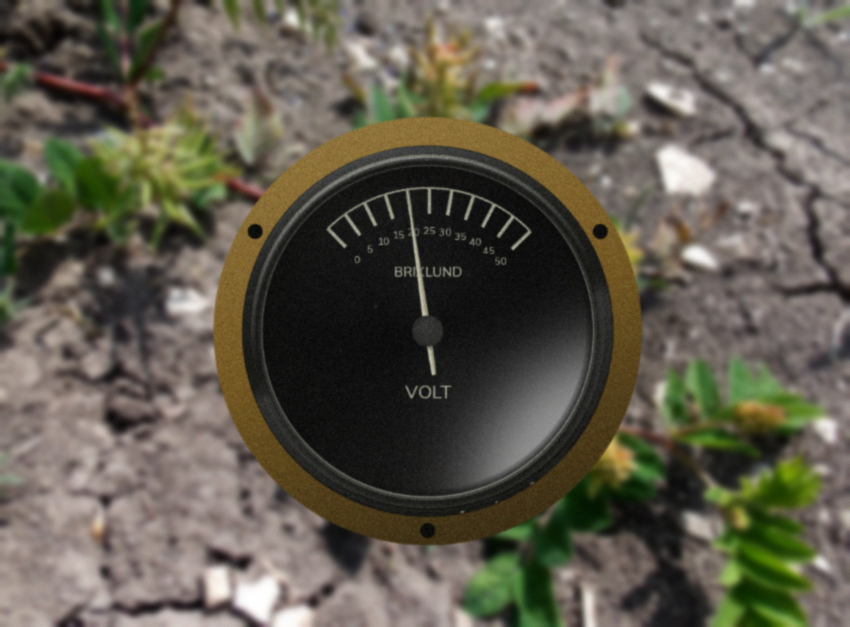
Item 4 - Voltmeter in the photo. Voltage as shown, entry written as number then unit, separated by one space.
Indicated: 20 V
